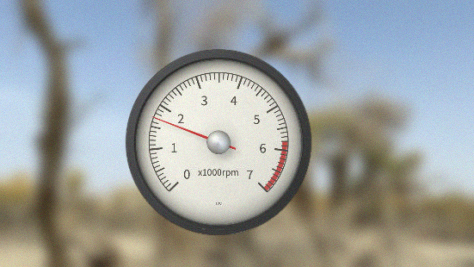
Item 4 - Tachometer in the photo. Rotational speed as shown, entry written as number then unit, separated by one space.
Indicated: 1700 rpm
